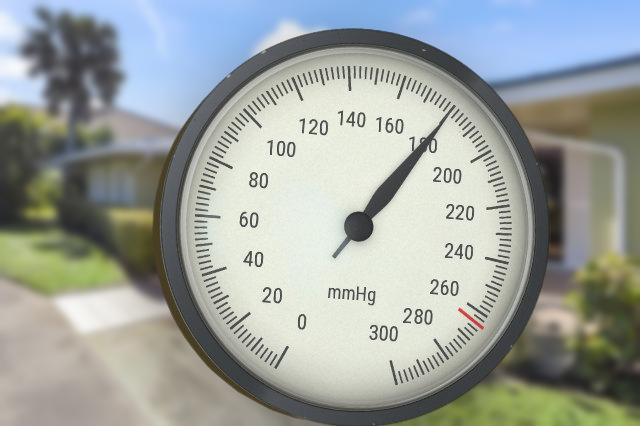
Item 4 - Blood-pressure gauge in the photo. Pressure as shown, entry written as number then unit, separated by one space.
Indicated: 180 mmHg
